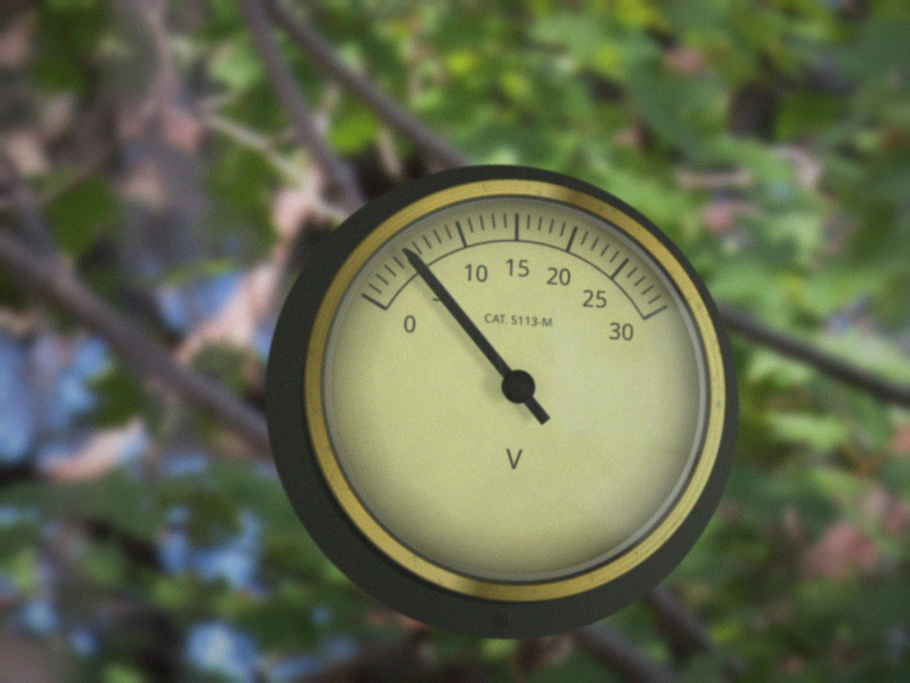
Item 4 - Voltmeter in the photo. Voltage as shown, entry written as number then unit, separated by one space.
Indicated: 5 V
